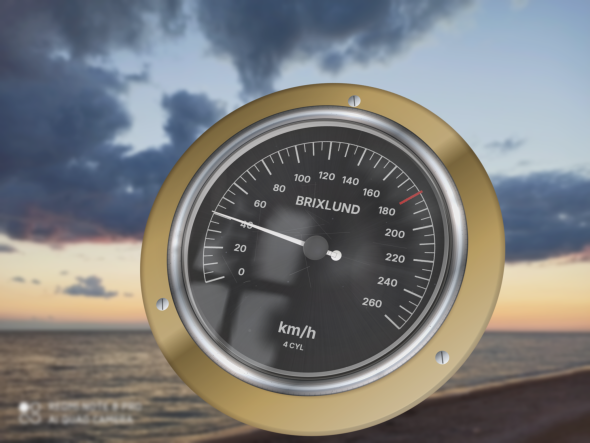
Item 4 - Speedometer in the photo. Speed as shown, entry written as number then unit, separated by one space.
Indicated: 40 km/h
